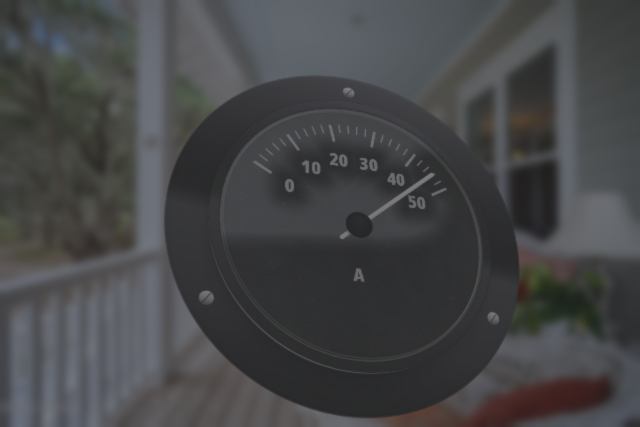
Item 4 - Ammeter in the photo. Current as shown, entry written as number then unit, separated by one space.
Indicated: 46 A
